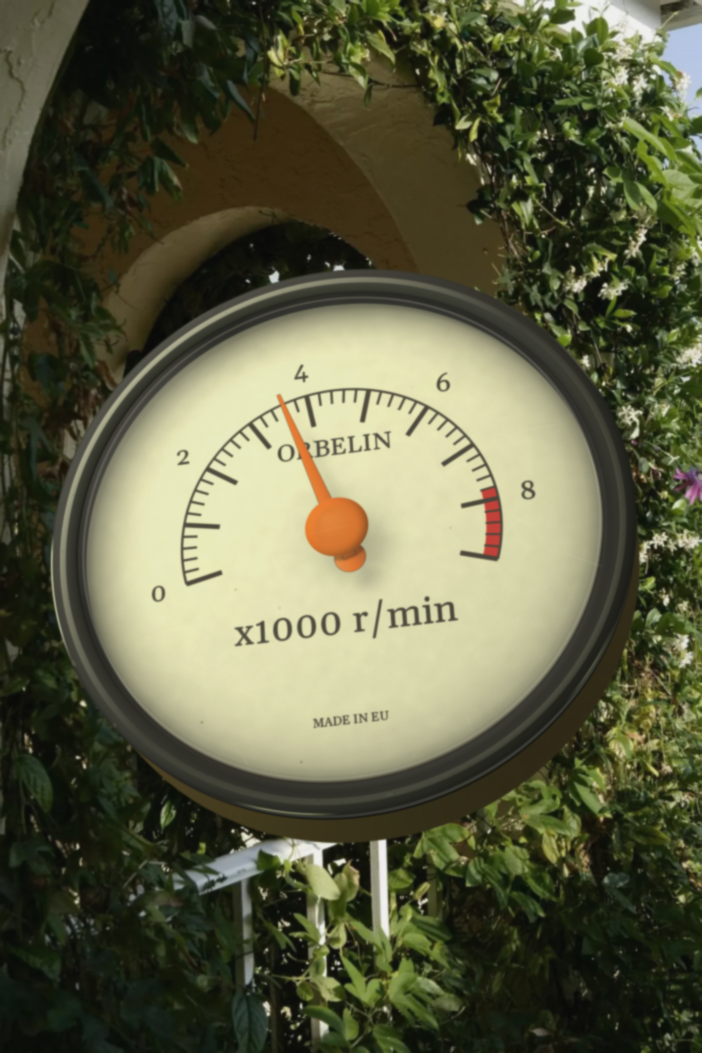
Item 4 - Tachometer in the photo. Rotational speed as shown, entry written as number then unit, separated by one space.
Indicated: 3600 rpm
